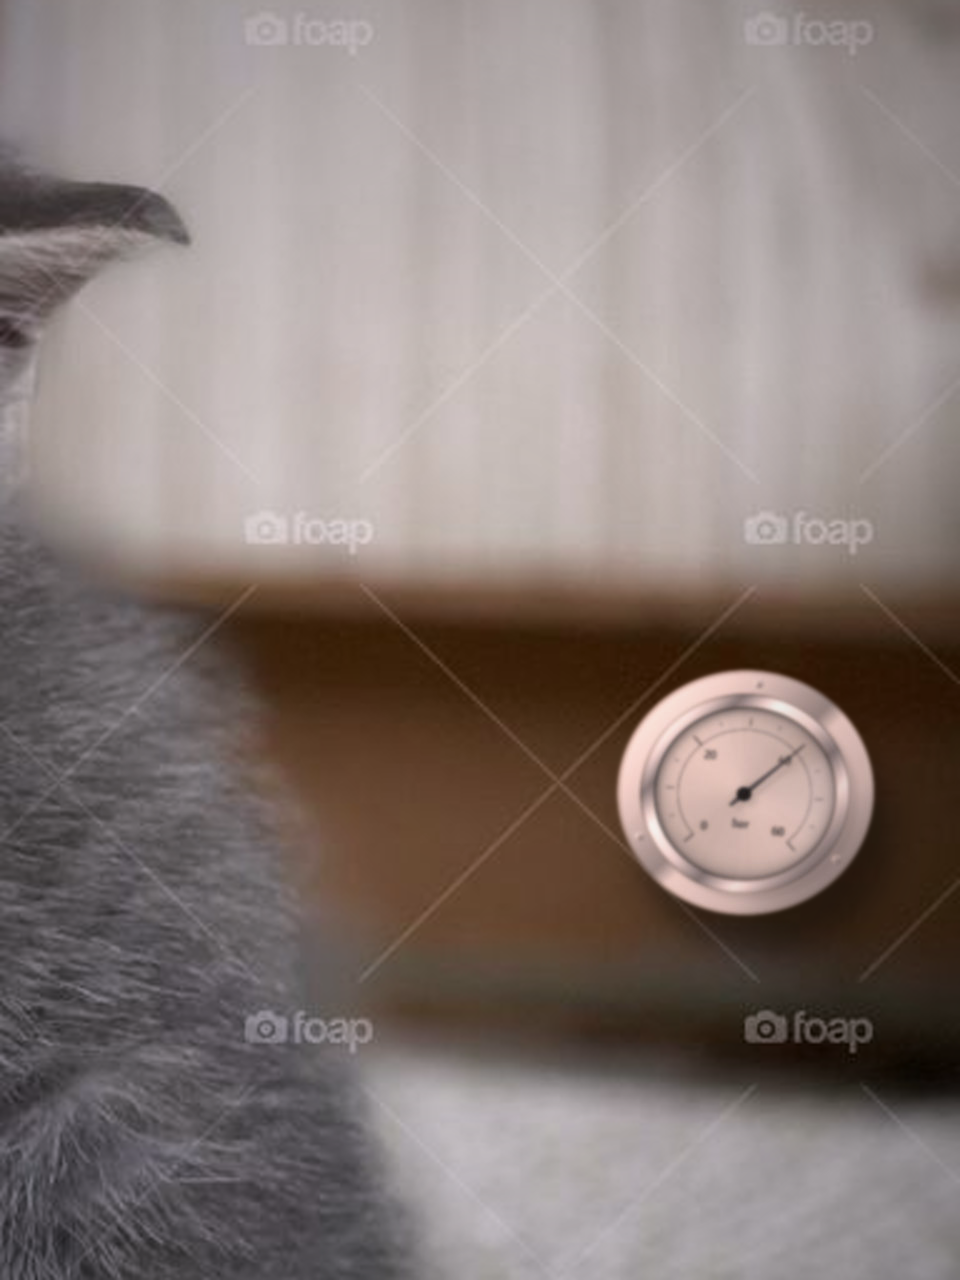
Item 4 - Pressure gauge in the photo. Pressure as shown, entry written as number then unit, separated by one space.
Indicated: 40 bar
